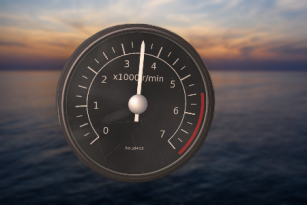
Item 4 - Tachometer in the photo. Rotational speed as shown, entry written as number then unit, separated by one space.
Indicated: 3500 rpm
